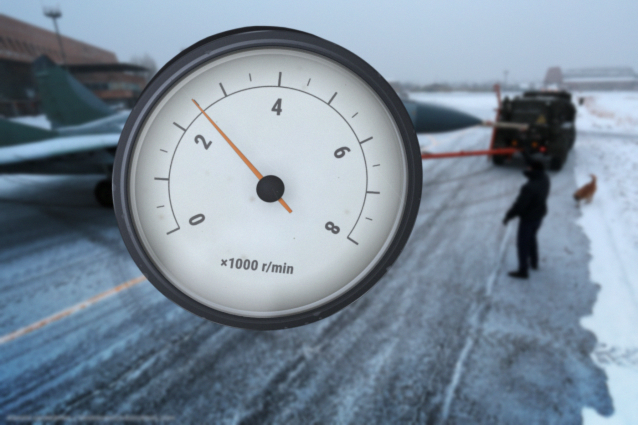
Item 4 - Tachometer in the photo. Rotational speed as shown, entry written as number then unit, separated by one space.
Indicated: 2500 rpm
